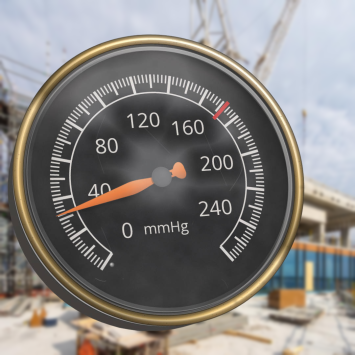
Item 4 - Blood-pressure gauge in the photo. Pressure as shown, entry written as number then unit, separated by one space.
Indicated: 32 mmHg
